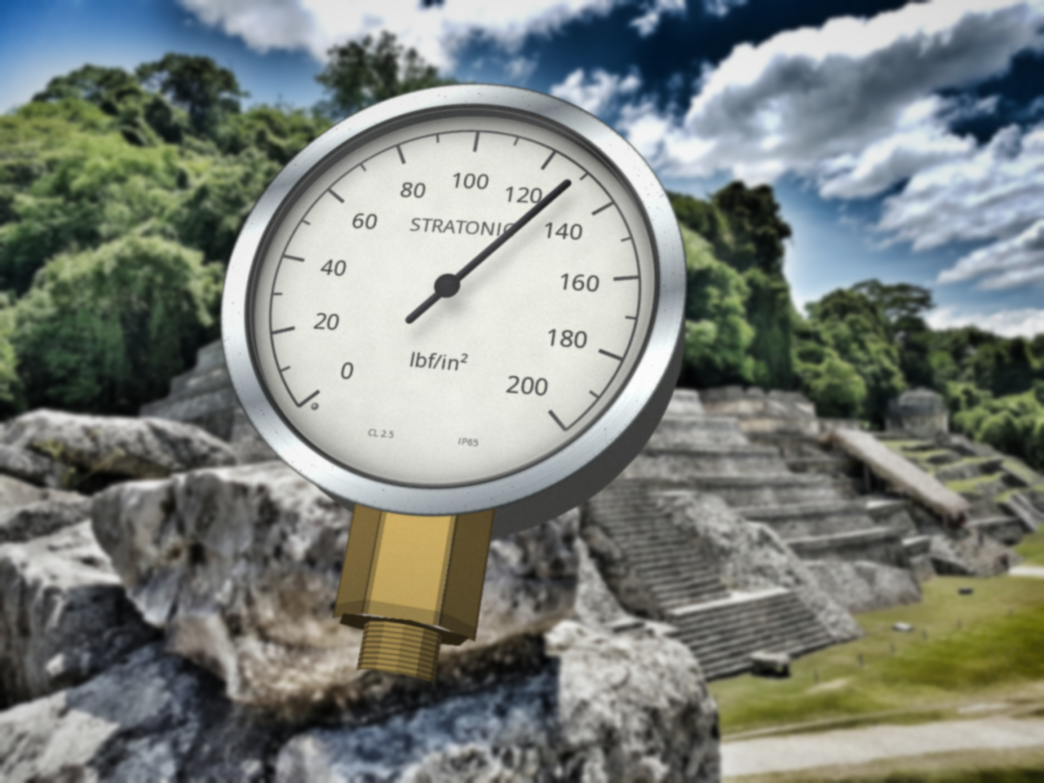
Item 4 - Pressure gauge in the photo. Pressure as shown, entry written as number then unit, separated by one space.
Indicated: 130 psi
